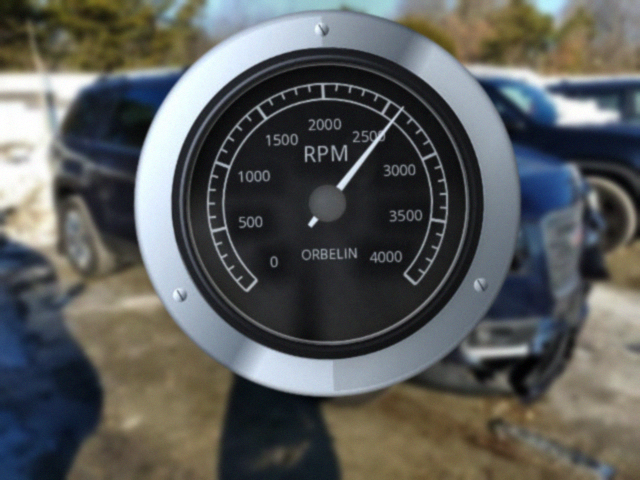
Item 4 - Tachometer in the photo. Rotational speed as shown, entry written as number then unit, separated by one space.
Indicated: 2600 rpm
